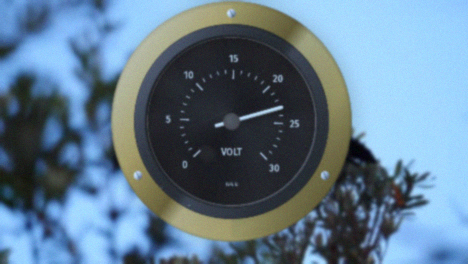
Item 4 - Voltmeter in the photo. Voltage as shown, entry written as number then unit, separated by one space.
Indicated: 23 V
